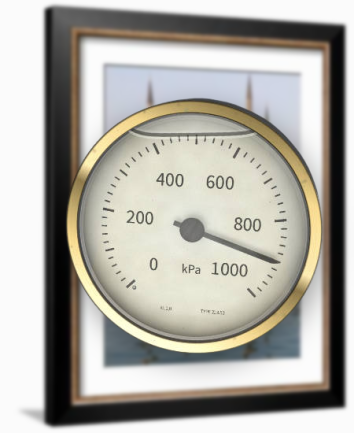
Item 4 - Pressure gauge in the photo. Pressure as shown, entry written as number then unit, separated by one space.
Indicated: 900 kPa
